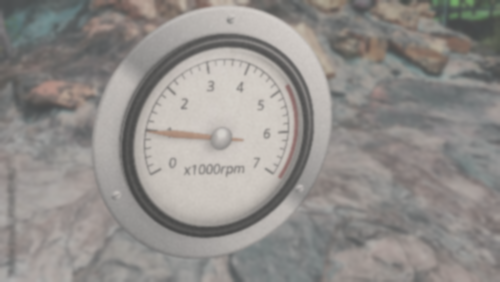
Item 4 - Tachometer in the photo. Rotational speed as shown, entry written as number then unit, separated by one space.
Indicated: 1000 rpm
